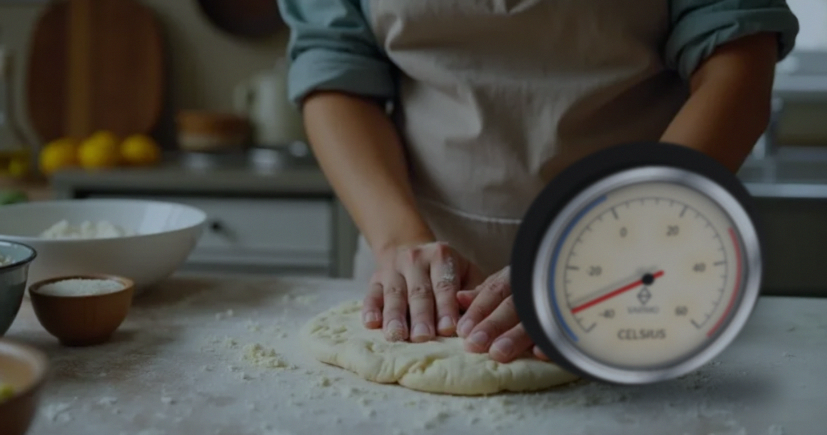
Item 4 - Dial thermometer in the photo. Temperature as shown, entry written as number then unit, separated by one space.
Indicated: -32 °C
